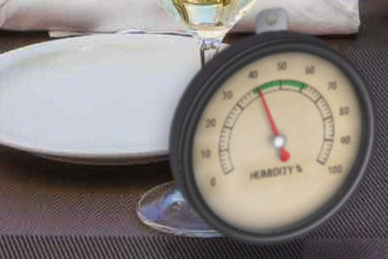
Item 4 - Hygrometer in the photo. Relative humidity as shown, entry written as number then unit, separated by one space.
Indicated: 40 %
